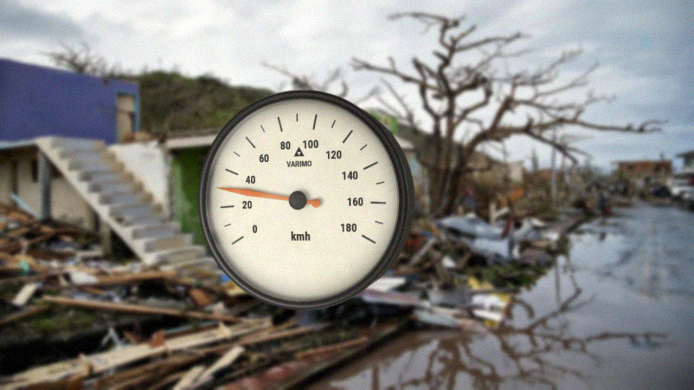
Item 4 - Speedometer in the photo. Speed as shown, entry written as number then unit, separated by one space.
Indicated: 30 km/h
